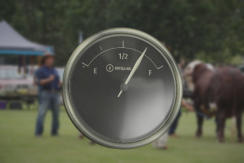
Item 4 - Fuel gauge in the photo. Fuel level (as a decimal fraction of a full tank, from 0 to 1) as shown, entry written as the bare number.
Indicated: 0.75
